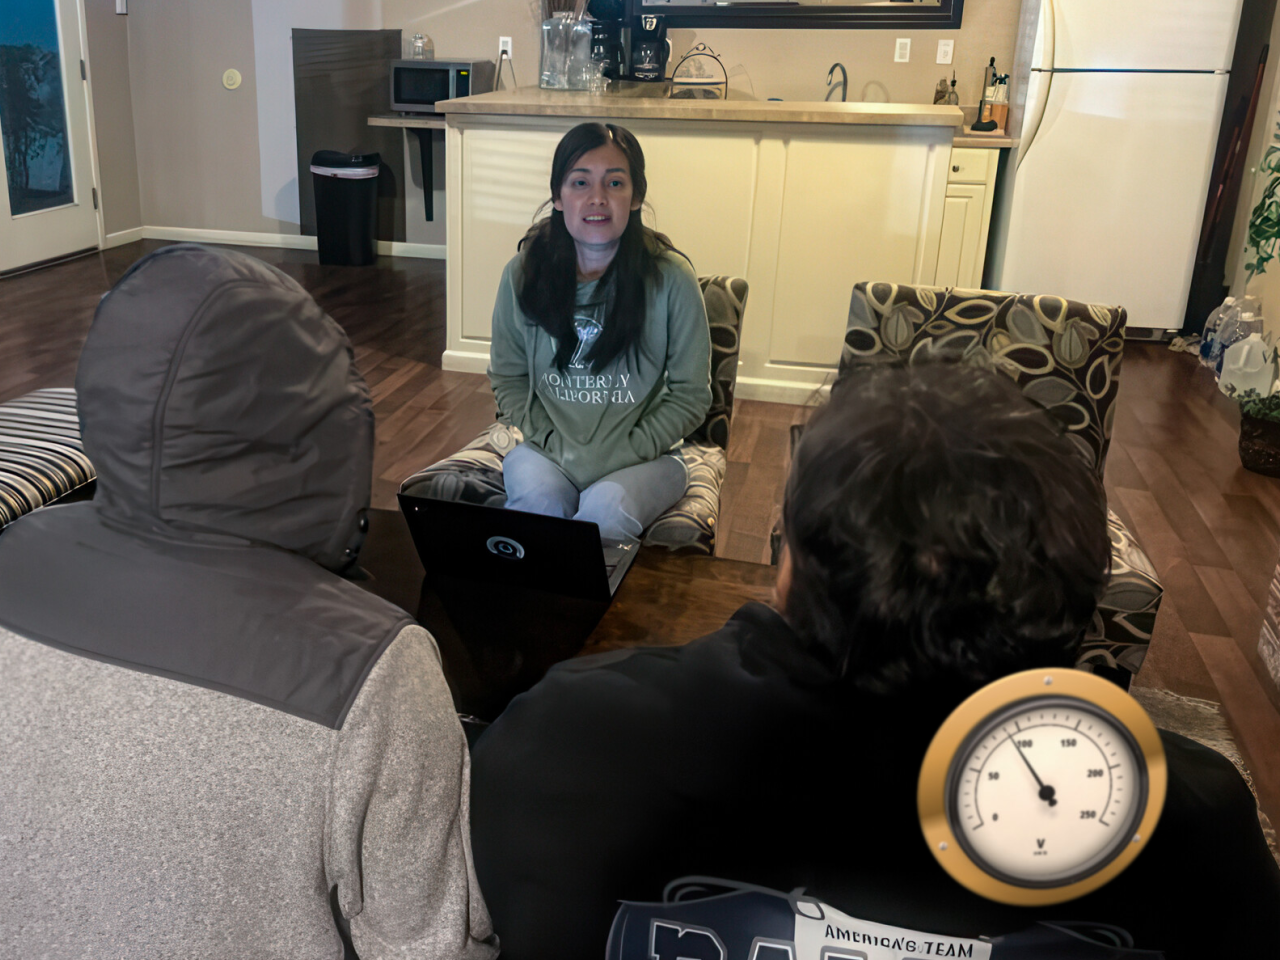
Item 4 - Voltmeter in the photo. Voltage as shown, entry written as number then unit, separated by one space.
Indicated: 90 V
